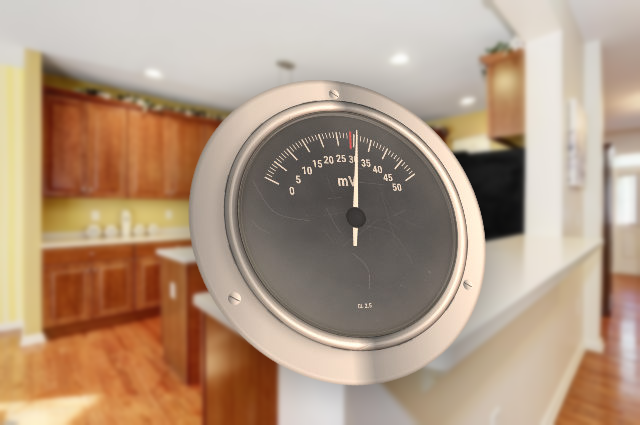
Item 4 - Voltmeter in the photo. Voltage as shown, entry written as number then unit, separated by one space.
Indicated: 30 mV
